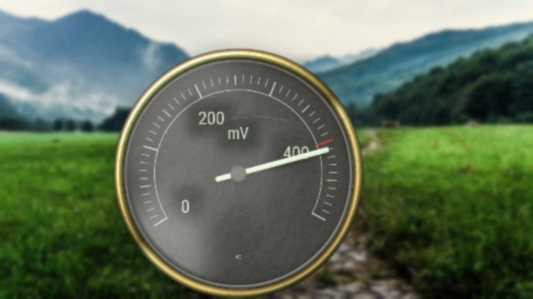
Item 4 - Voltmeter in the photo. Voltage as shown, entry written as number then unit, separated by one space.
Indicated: 410 mV
